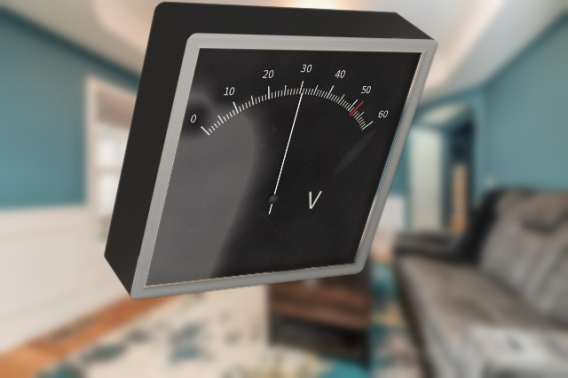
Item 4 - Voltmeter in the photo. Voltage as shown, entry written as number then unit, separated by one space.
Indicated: 30 V
